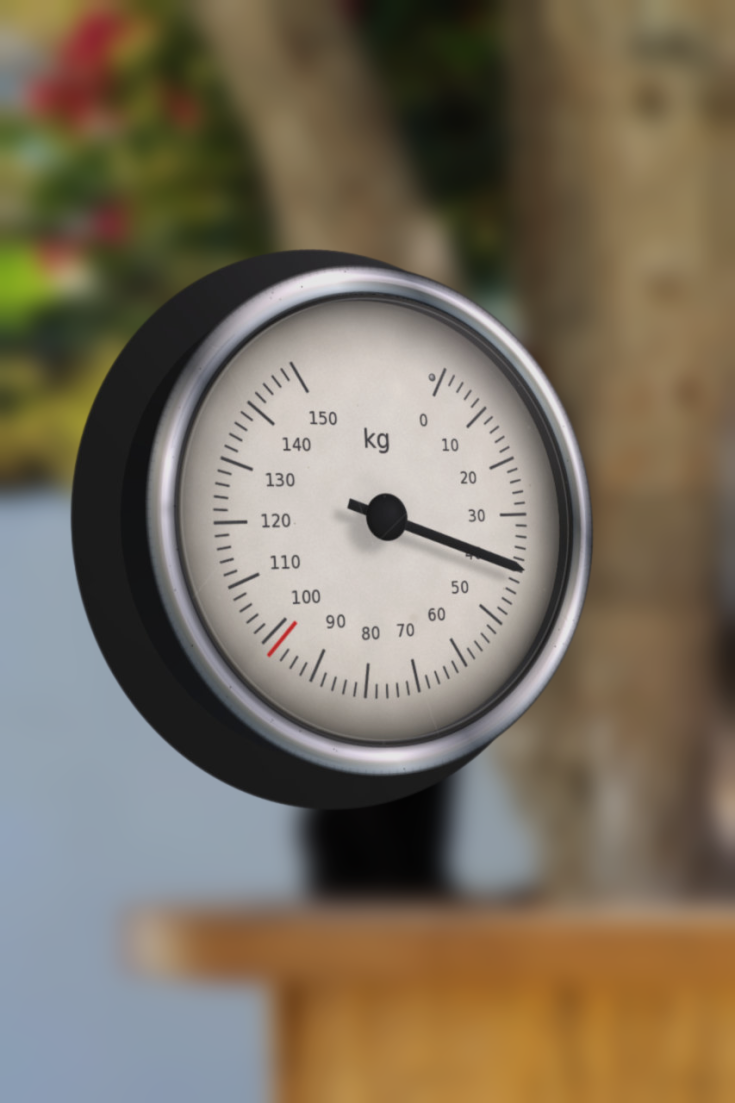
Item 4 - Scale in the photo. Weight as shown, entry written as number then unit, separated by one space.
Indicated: 40 kg
